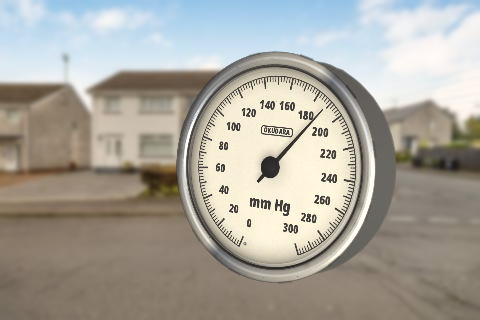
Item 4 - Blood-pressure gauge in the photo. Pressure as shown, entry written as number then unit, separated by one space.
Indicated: 190 mmHg
